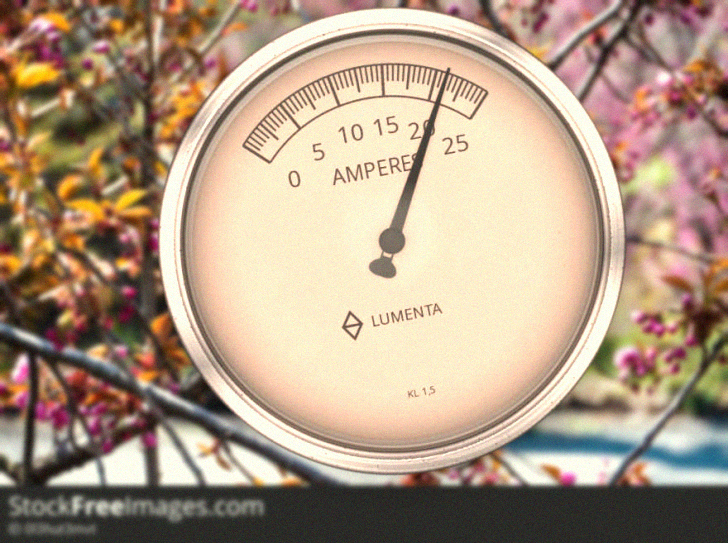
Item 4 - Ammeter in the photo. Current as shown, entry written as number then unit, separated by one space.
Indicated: 21 A
